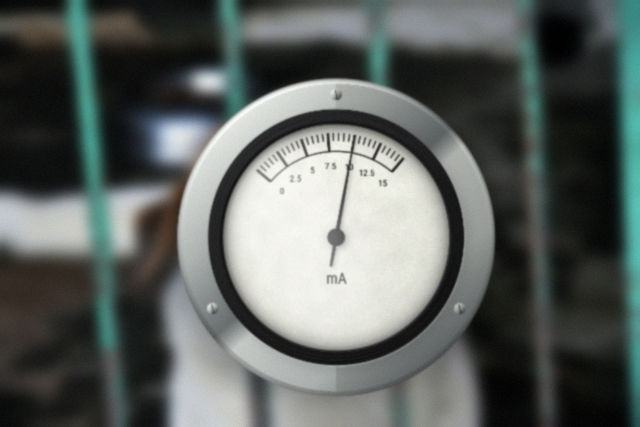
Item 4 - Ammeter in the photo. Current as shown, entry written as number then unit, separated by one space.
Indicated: 10 mA
